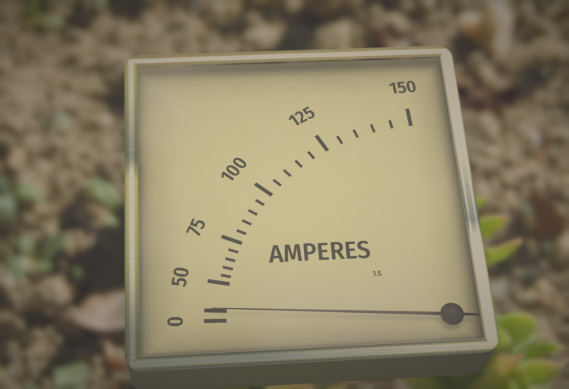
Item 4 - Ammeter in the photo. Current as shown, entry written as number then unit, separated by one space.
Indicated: 25 A
